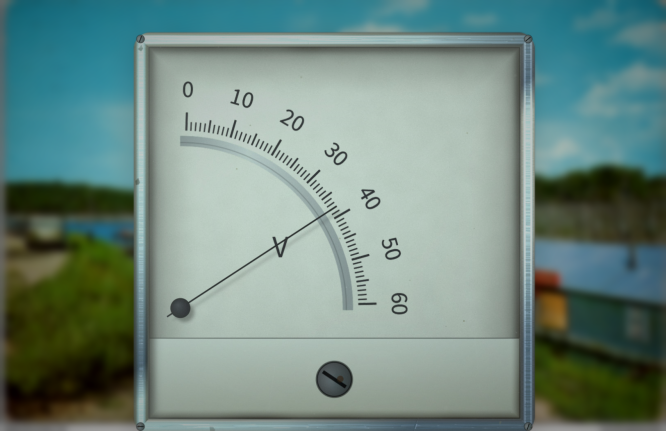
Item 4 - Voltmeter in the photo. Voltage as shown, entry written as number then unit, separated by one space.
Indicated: 38 V
